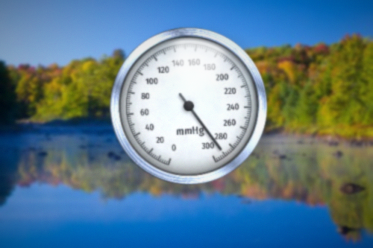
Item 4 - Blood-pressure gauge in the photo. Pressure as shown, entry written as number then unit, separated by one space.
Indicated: 290 mmHg
